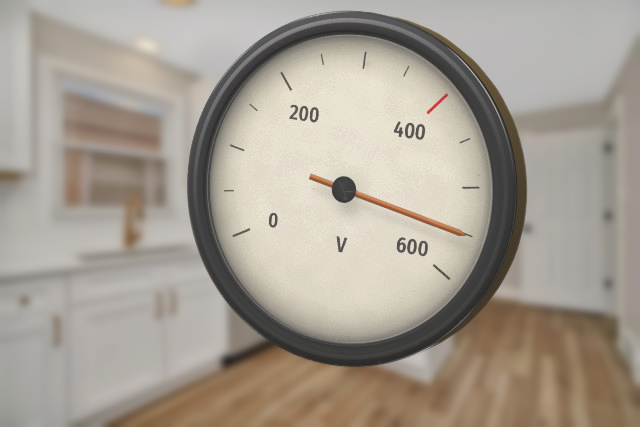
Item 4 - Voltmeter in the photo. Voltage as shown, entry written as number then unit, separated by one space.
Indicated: 550 V
